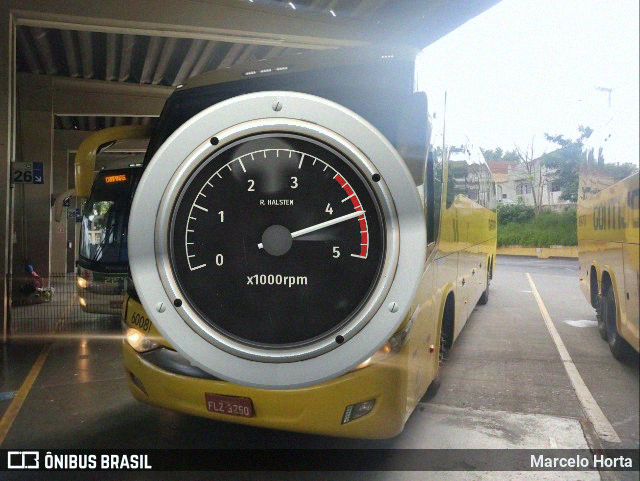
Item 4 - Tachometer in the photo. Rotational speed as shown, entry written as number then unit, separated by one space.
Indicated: 4300 rpm
